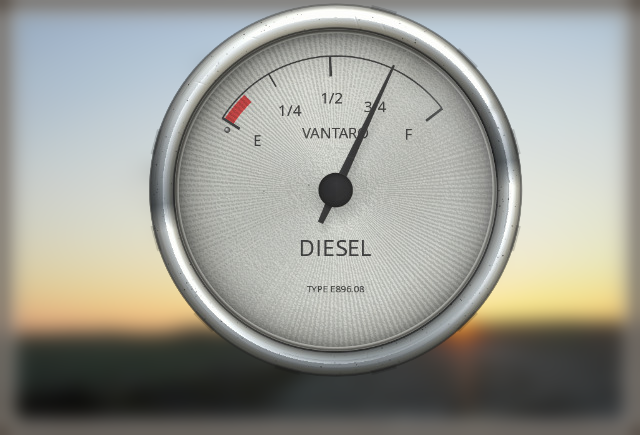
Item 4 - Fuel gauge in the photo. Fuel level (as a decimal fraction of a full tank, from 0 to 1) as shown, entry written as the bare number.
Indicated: 0.75
